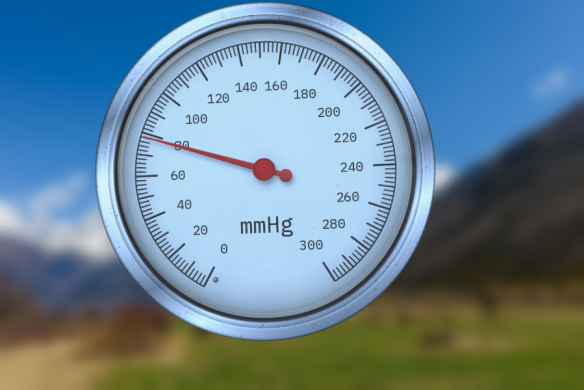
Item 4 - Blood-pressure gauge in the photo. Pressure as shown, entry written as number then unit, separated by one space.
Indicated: 78 mmHg
